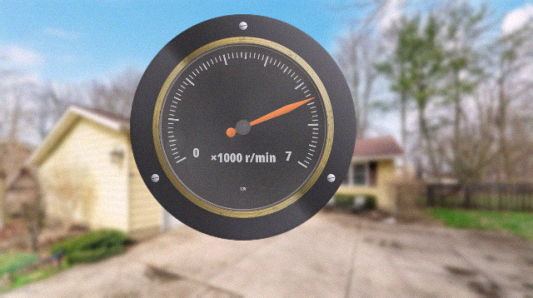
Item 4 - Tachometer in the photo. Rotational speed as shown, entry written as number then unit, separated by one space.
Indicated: 5400 rpm
